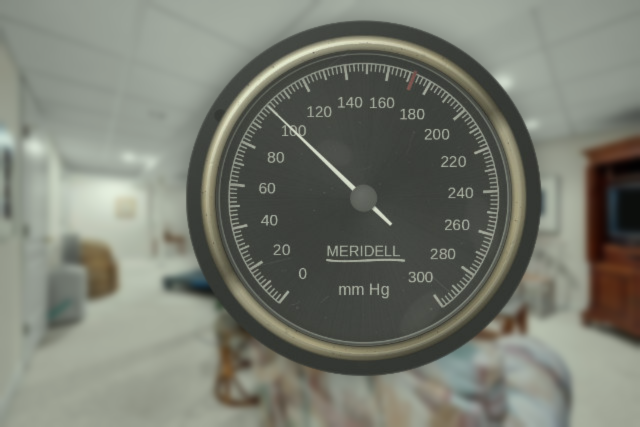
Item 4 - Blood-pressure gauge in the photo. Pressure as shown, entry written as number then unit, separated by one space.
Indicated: 100 mmHg
